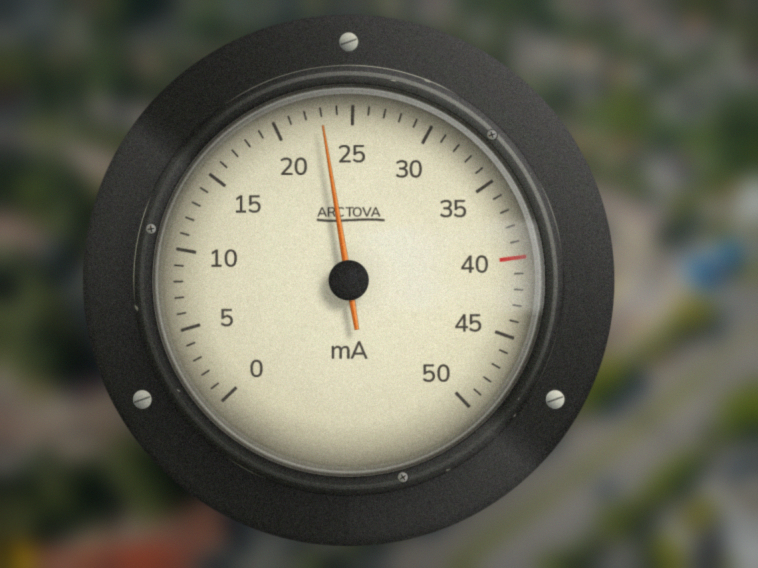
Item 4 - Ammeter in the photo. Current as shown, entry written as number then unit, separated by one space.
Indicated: 23 mA
